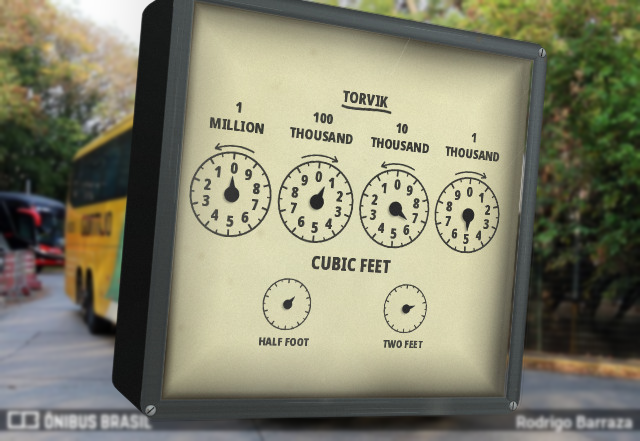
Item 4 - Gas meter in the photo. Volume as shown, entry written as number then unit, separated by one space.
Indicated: 6500 ft³
